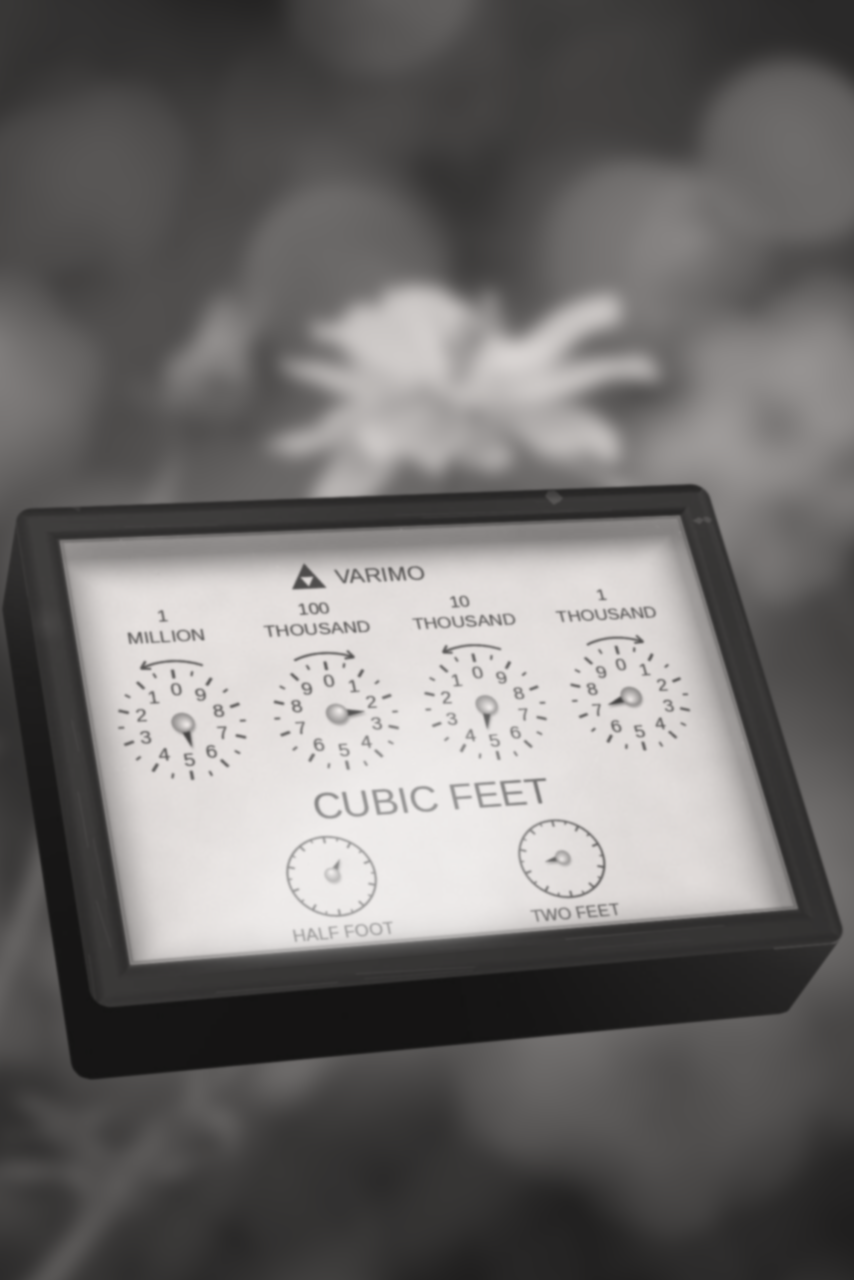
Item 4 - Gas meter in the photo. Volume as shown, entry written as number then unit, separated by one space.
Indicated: 524700 ft³
